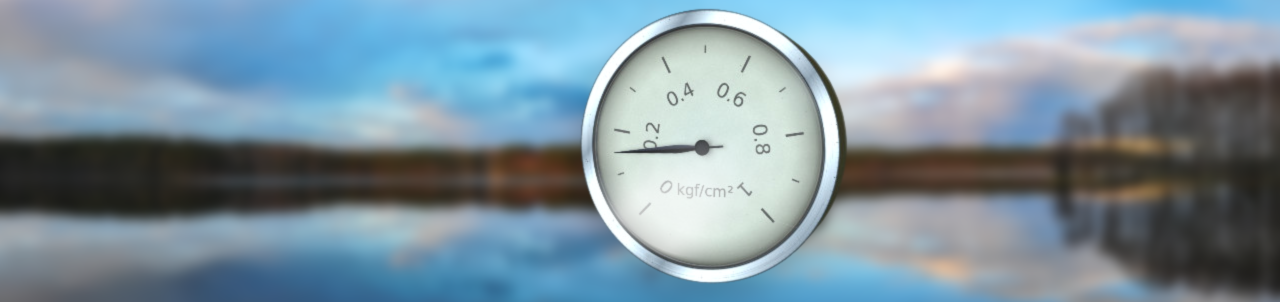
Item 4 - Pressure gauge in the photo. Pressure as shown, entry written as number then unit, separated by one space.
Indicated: 0.15 kg/cm²
